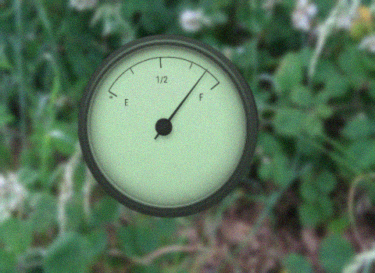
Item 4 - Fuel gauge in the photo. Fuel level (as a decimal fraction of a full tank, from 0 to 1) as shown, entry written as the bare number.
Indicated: 0.875
